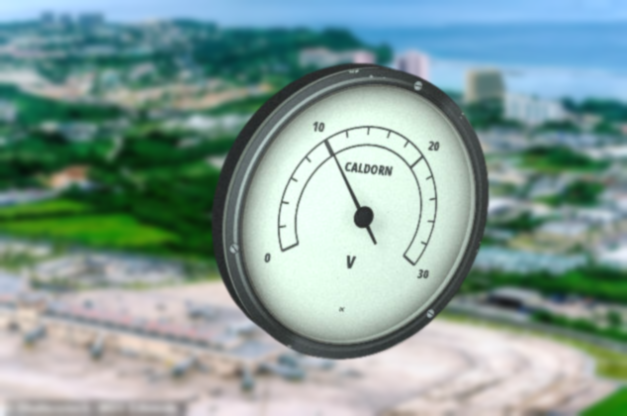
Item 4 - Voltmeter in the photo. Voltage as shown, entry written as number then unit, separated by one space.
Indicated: 10 V
